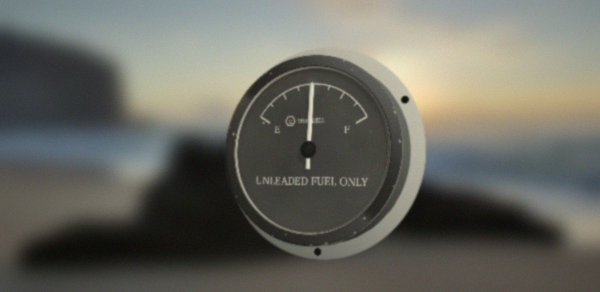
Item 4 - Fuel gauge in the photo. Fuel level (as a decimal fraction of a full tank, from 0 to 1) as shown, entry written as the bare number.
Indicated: 0.5
